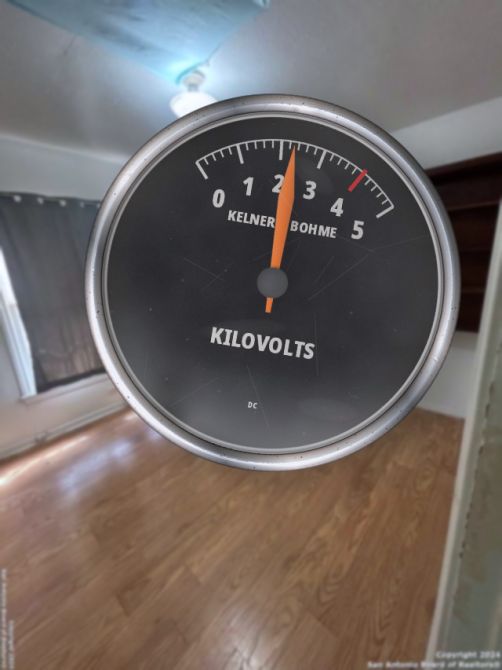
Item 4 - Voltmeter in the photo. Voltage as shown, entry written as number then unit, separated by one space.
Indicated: 2.3 kV
